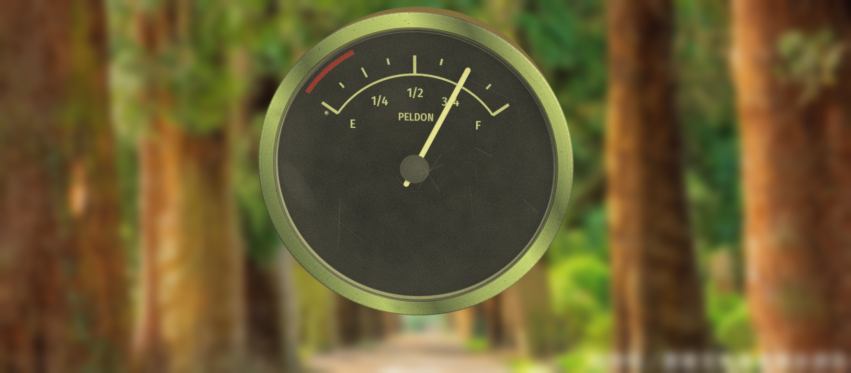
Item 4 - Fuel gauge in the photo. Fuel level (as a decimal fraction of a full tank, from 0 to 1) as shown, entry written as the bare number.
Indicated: 0.75
